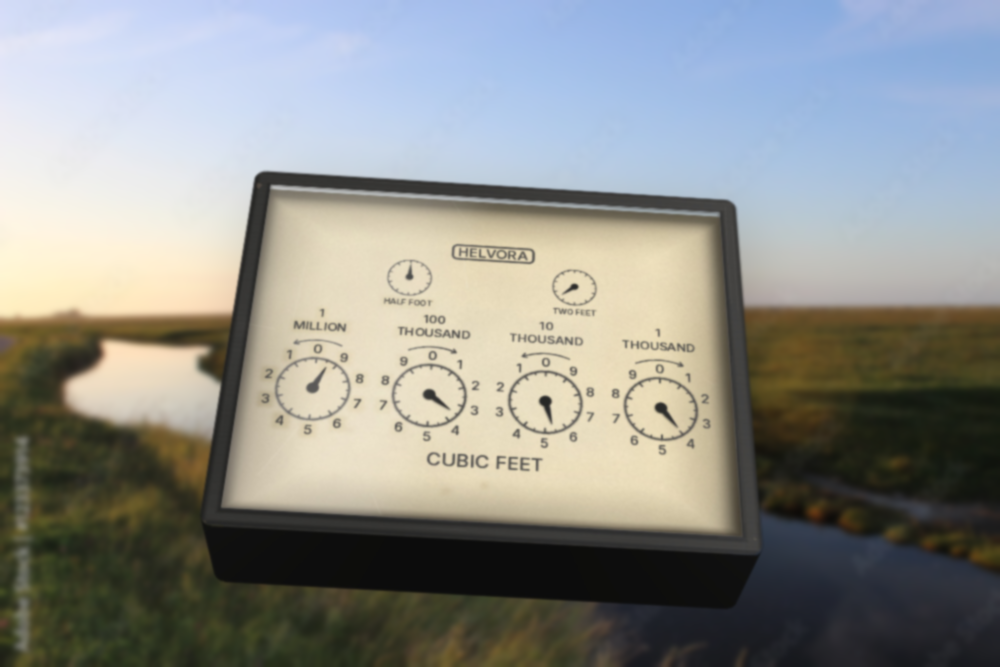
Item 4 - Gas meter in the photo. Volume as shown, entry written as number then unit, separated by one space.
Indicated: 935400 ft³
